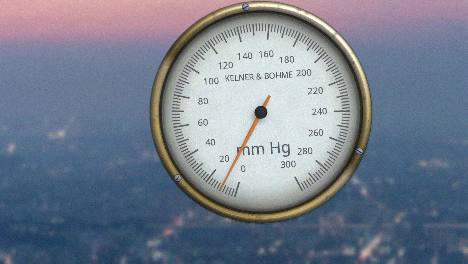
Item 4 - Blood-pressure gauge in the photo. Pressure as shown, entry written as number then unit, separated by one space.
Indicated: 10 mmHg
